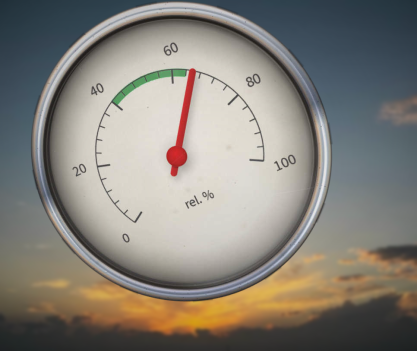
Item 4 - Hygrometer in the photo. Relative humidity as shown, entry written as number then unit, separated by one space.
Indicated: 66 %
